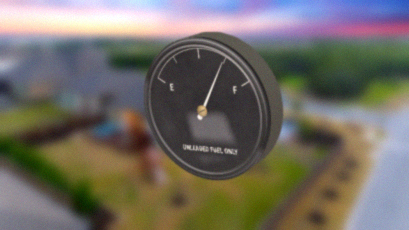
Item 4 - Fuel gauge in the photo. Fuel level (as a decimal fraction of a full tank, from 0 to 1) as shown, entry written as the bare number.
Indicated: 0.75
